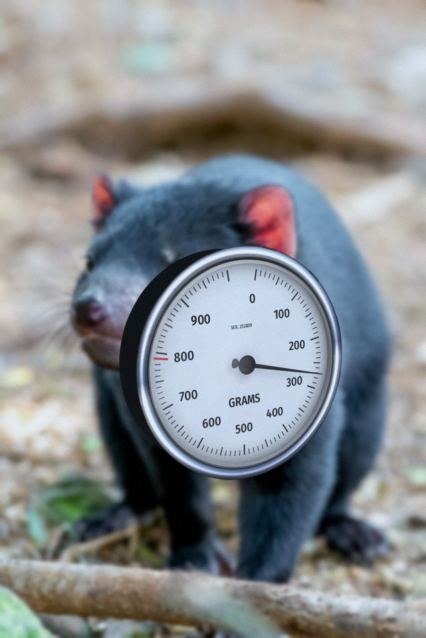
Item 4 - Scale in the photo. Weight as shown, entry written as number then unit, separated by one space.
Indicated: 270 g
